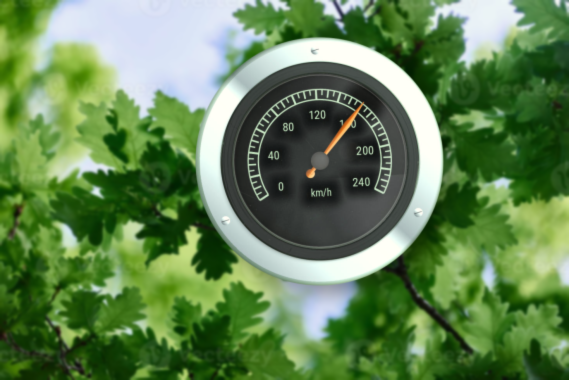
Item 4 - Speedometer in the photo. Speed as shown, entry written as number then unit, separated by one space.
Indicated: 160 km/h
